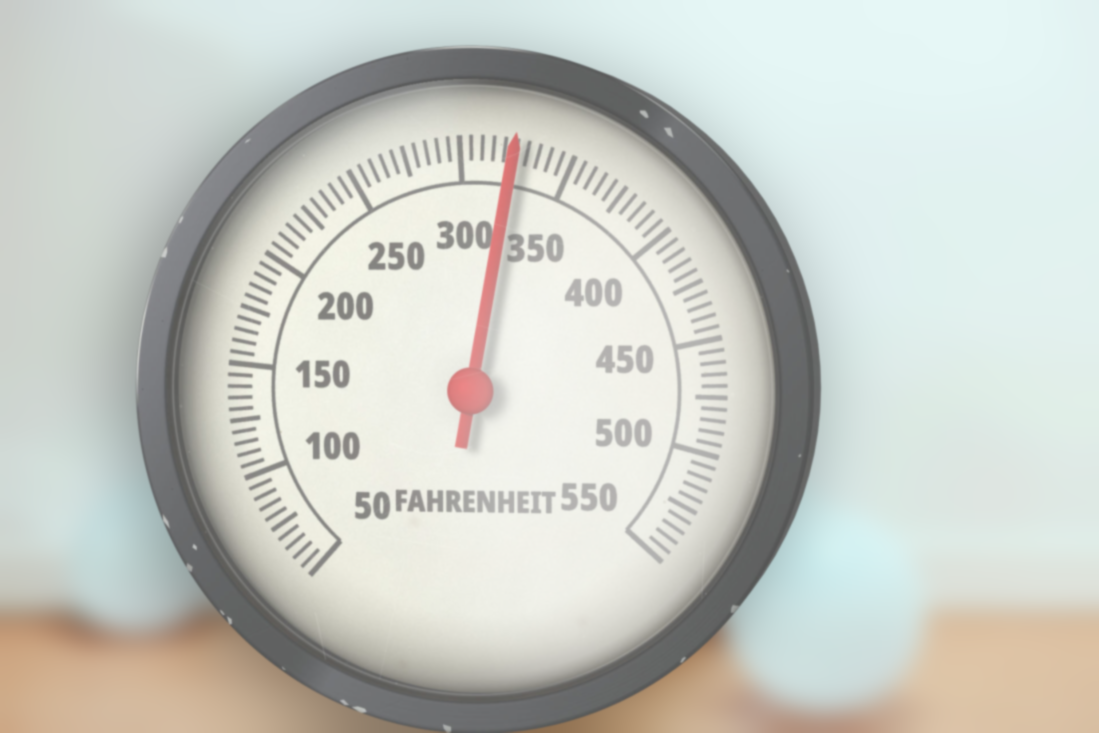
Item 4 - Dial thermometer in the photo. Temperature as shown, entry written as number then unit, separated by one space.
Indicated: 325 °F
